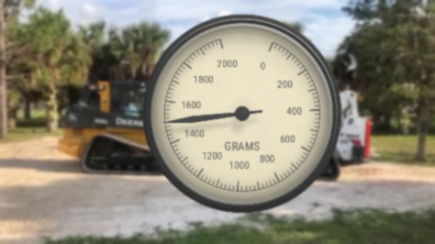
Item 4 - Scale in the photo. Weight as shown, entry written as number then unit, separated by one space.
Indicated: 1500 g
